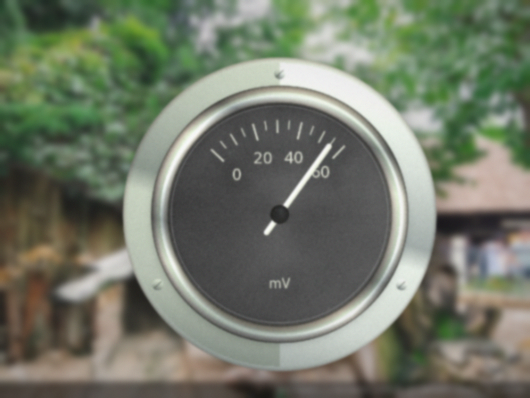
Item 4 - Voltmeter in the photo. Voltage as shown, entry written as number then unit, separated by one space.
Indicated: 55 mV
